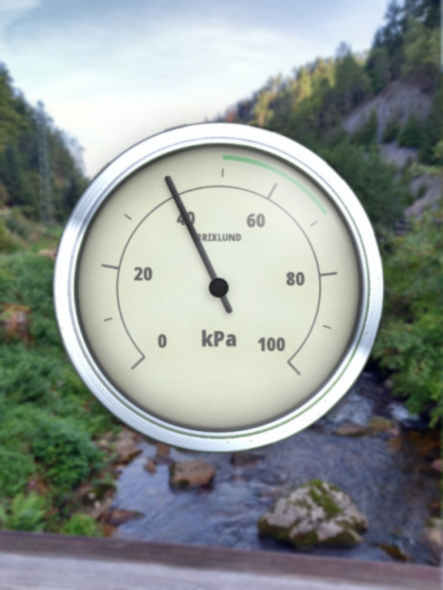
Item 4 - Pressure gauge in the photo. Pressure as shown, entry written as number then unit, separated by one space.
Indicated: 40 kPa
